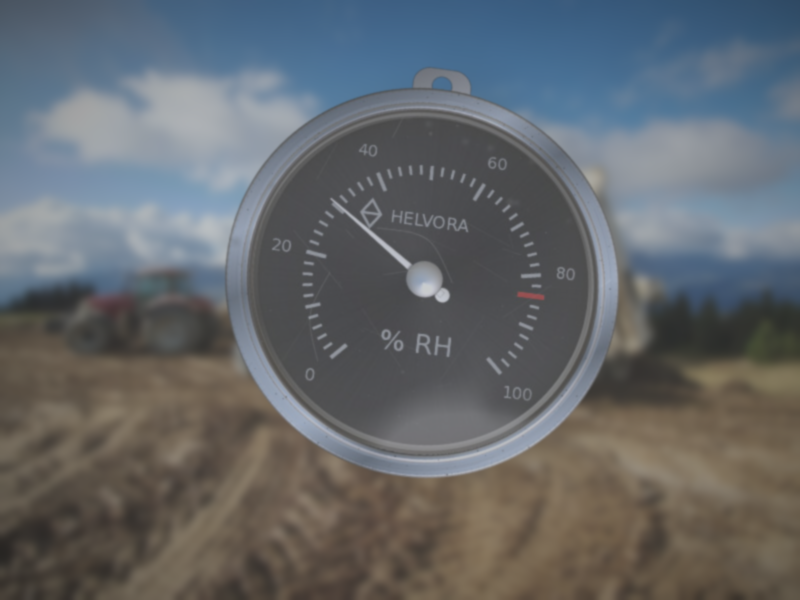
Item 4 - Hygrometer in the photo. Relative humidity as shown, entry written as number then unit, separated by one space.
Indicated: 30 %
